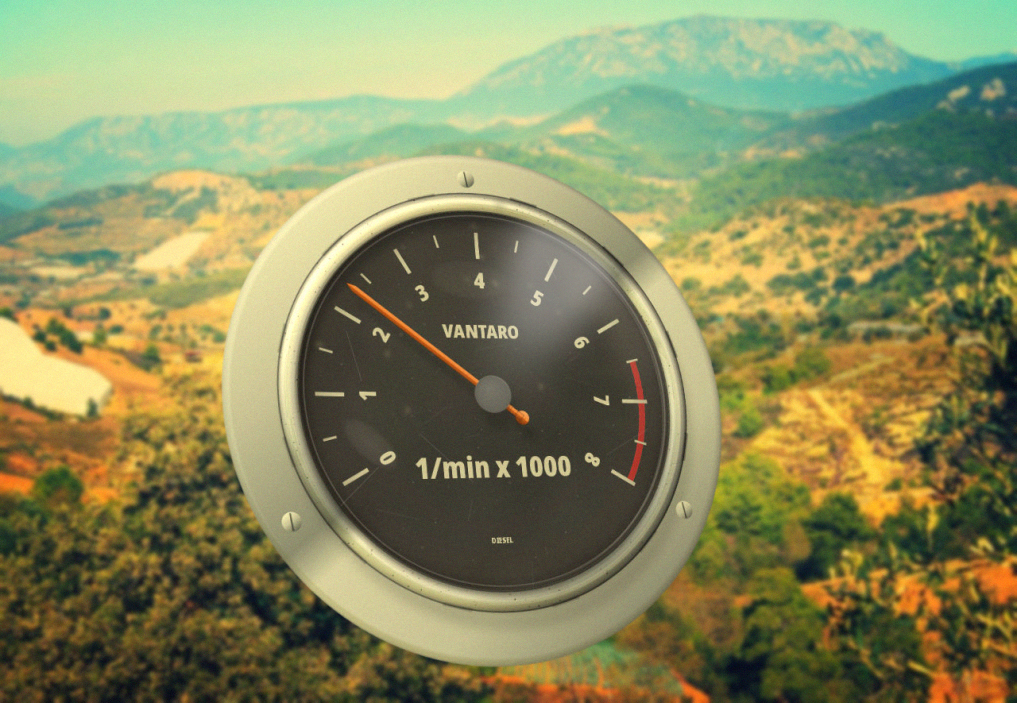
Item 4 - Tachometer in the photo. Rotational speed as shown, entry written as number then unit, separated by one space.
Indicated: 2250 rpm
